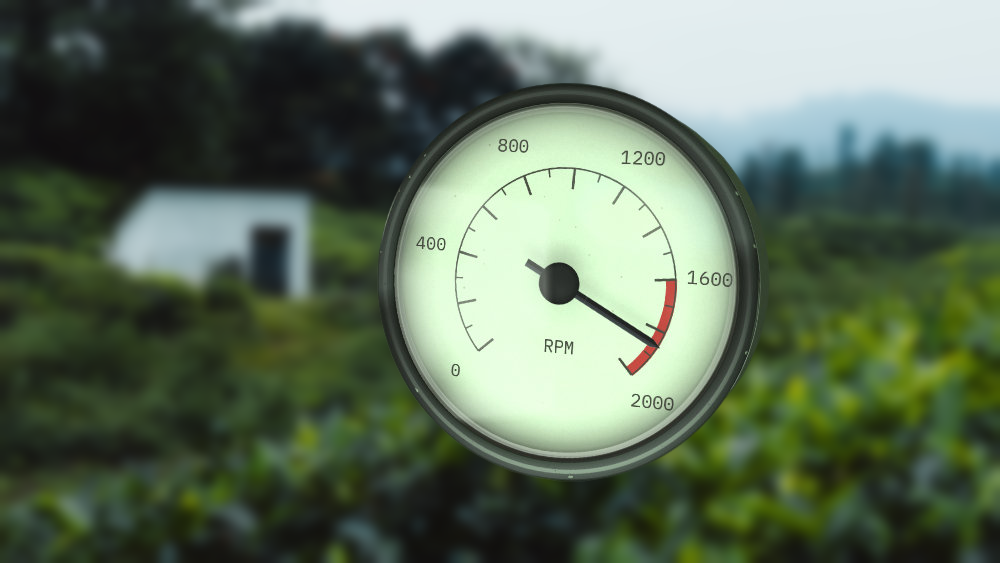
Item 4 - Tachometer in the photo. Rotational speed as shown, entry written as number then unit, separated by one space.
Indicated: 1850 rpm
